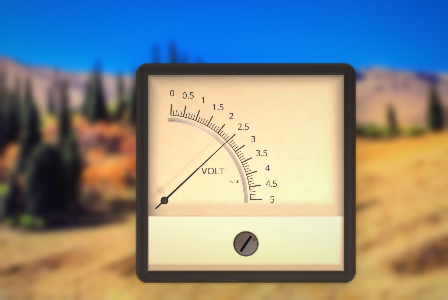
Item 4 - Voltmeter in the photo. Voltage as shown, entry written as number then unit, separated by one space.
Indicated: 2.5 V
